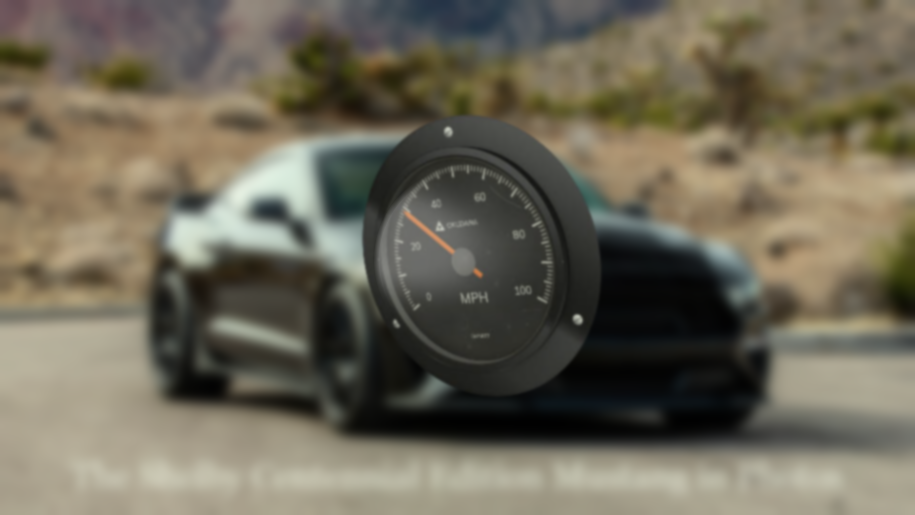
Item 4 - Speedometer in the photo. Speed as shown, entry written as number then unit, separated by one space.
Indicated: 30 mph
